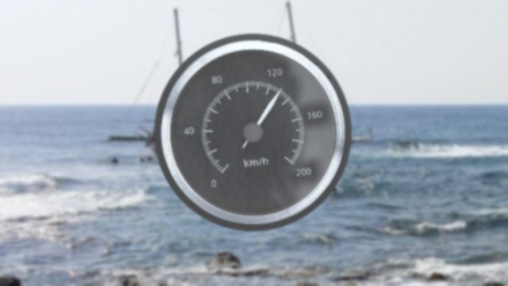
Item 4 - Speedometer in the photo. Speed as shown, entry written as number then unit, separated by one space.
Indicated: 130 km/h
